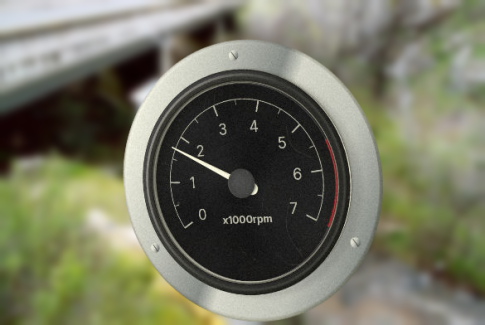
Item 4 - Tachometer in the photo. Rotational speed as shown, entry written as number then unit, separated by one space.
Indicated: 1750 rpm
